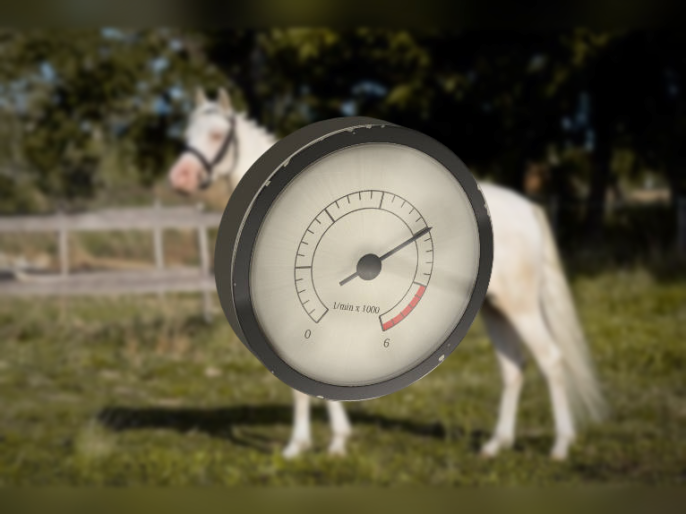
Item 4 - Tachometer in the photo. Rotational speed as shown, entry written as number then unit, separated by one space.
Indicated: 4000 rpm
